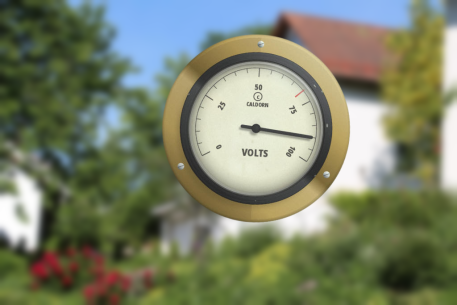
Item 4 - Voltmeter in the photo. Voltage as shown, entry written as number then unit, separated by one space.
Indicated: 90 V
